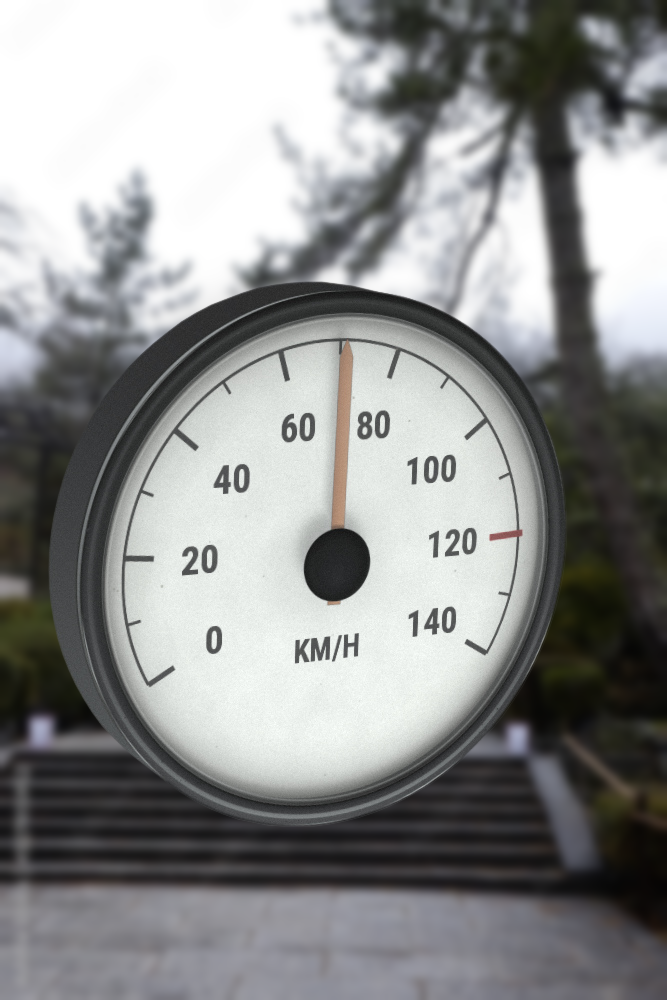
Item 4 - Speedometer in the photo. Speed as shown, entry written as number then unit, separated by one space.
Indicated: 70 km/h
